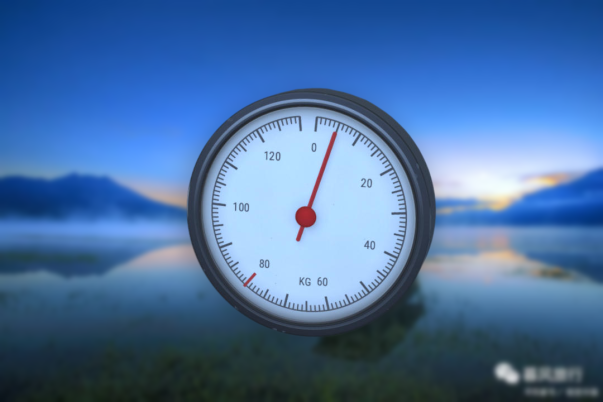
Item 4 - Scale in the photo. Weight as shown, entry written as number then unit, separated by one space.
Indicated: 5 kg
